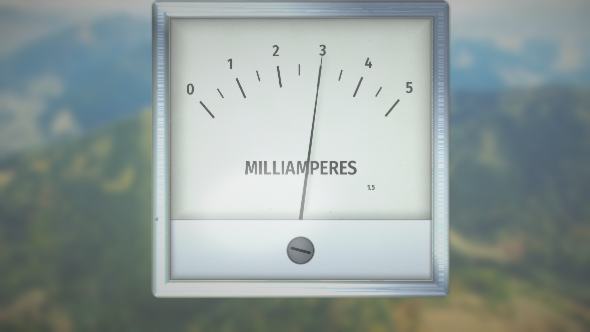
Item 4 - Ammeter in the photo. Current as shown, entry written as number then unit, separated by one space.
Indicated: 3 mA
